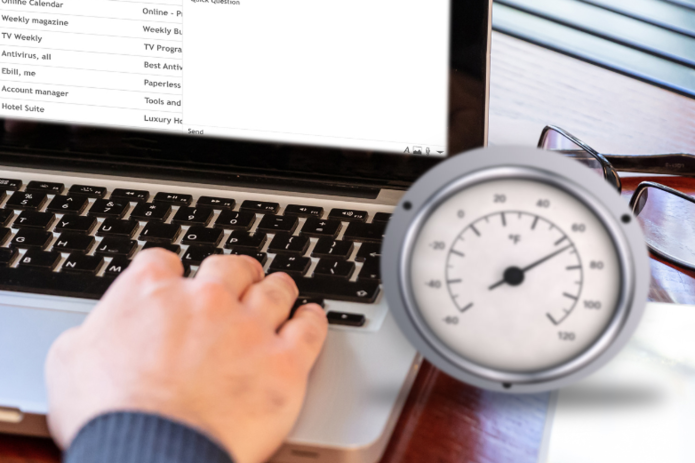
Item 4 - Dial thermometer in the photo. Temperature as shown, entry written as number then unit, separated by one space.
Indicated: 65 °F
